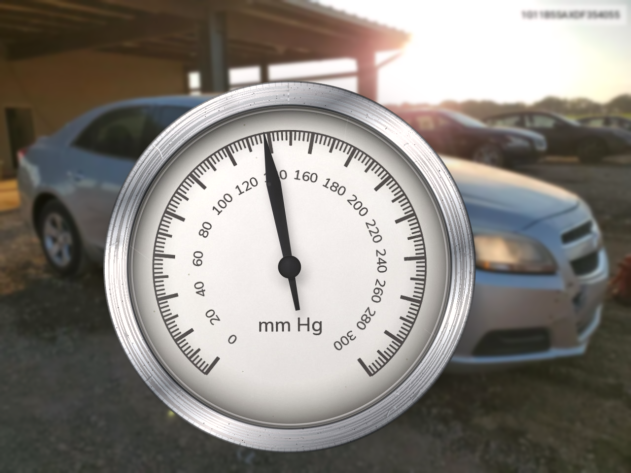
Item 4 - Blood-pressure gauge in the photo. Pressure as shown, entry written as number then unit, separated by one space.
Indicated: 138 mmHg
